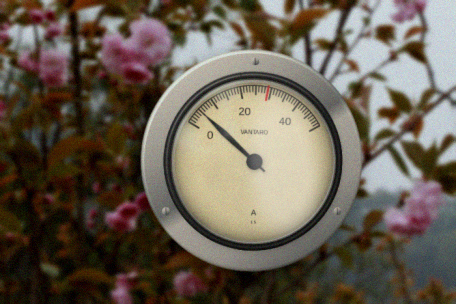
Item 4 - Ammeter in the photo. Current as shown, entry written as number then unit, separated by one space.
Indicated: 5 A
